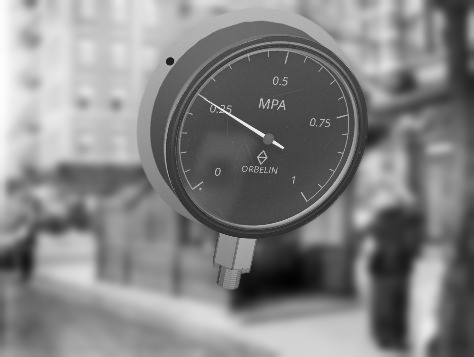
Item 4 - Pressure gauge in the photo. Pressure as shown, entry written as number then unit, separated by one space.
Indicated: 0.25 MPa
